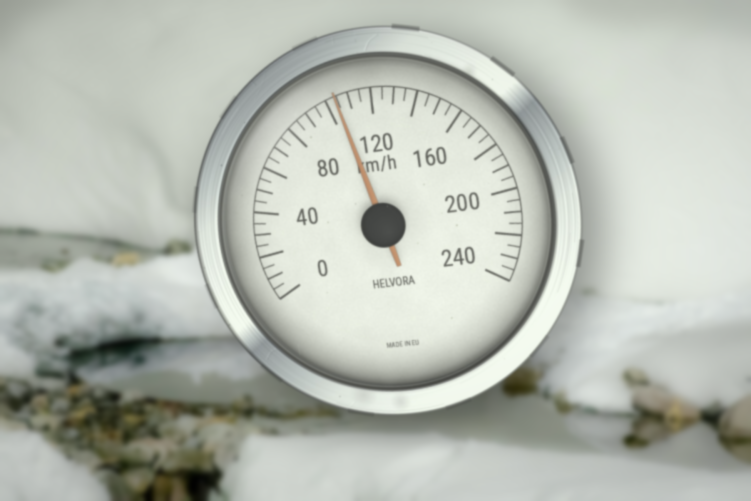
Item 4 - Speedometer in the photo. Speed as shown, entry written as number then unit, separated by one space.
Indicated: 105 km/h
